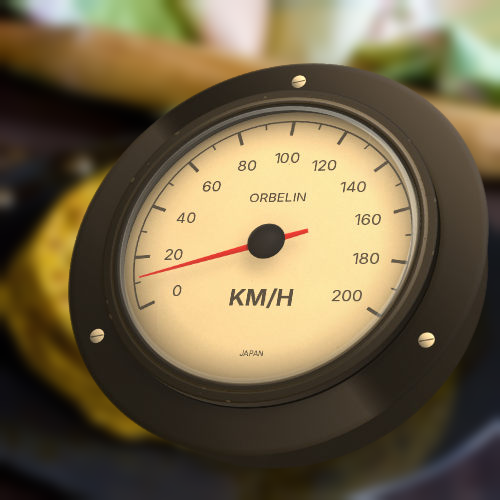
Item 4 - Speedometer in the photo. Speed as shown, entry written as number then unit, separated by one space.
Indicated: 10 km/h
